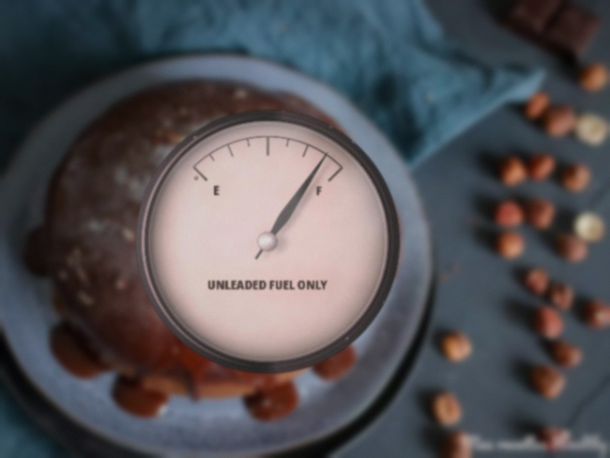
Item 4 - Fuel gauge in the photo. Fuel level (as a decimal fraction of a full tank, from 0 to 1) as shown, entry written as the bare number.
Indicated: 0.875
